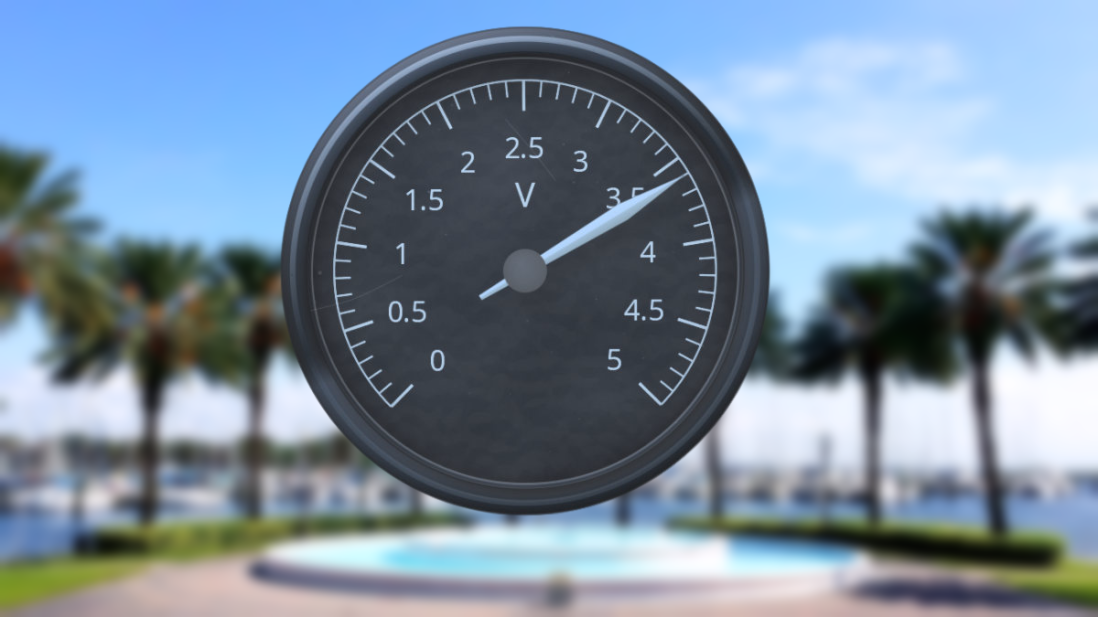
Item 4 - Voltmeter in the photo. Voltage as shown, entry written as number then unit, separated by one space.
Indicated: 3.6 V
